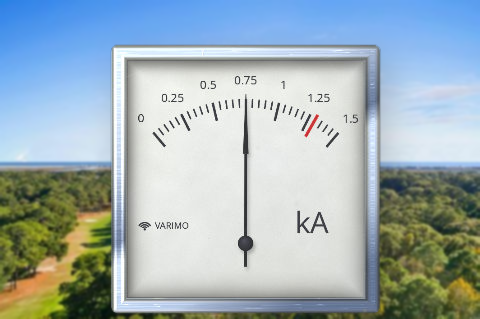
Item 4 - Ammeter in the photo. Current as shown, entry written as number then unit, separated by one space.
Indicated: 0.75 kA
